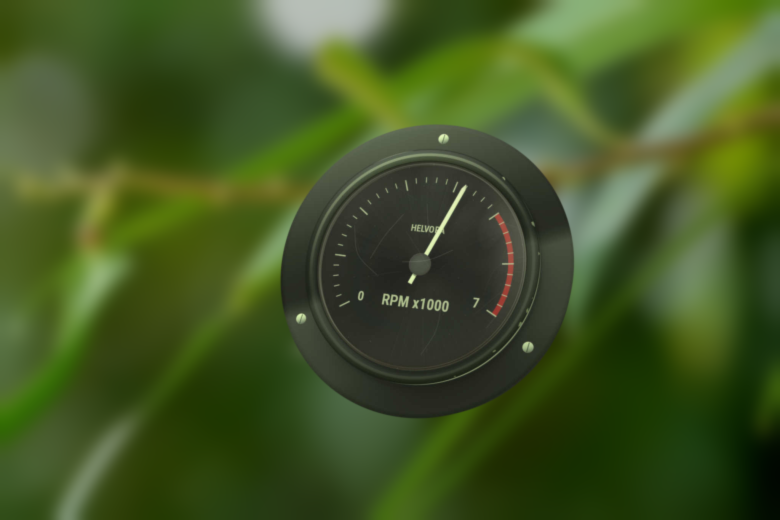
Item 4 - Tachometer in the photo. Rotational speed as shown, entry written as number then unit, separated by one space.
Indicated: 4200 rpm
